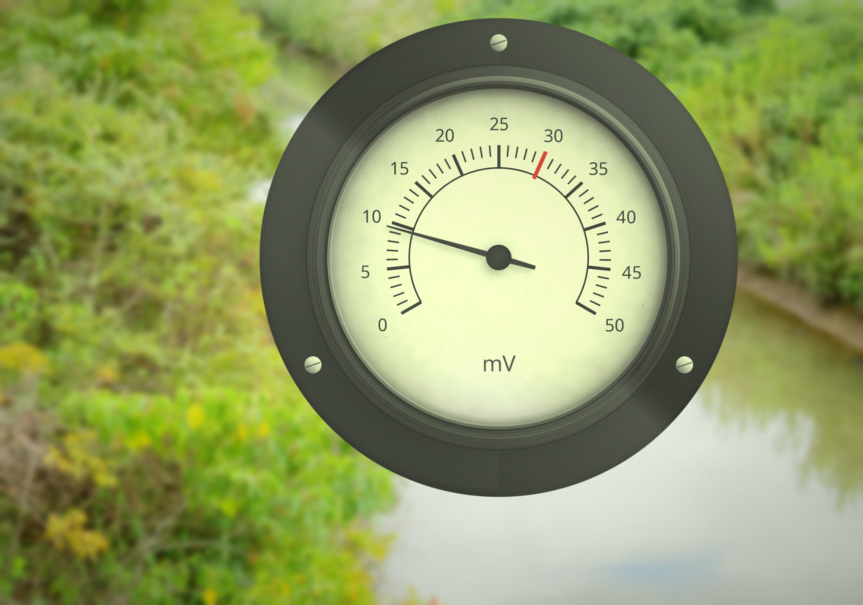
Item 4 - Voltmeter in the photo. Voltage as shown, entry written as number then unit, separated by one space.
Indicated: 9.5 mV
